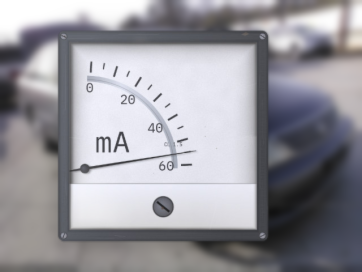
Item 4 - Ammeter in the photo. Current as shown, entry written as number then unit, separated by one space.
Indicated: 55 mA
